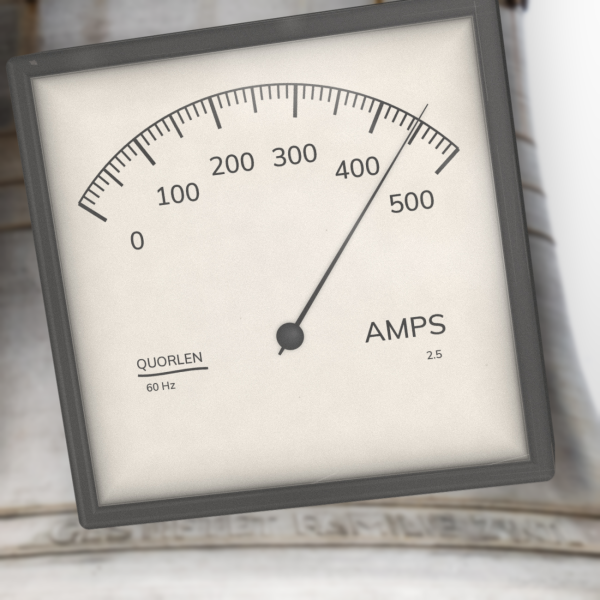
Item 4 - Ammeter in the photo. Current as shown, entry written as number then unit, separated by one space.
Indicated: 445 A
